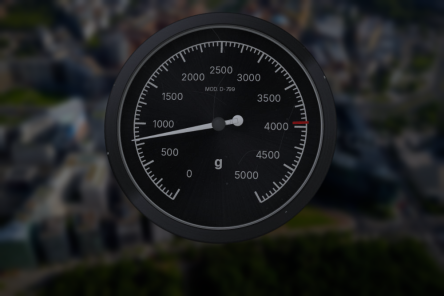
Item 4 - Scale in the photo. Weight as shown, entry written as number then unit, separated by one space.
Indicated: 800 g
